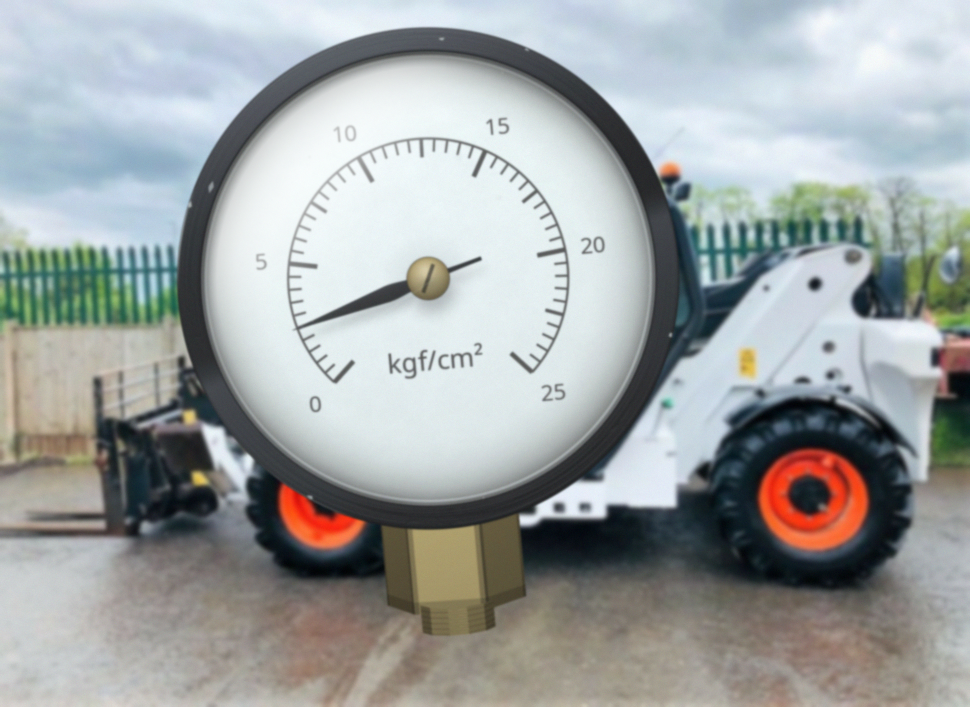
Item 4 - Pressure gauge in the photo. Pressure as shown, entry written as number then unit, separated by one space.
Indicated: 2.5 kg/cm²
